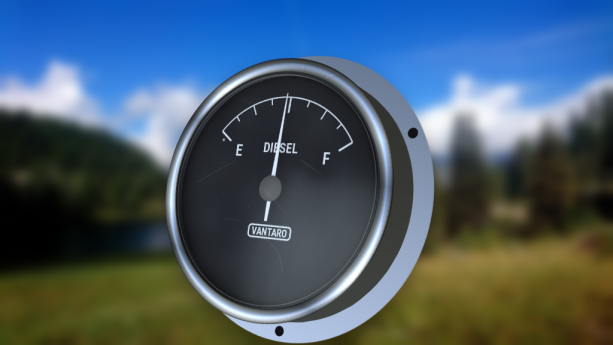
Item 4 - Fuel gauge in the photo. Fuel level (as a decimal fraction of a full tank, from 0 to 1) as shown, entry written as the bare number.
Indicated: 0.5
